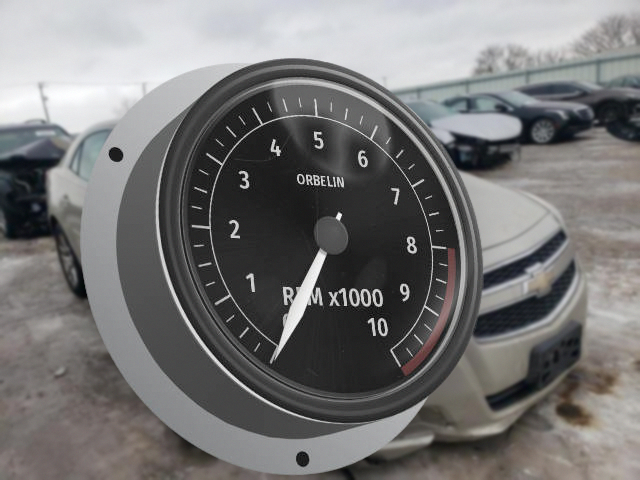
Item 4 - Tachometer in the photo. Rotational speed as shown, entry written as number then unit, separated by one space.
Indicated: 0 rpm
